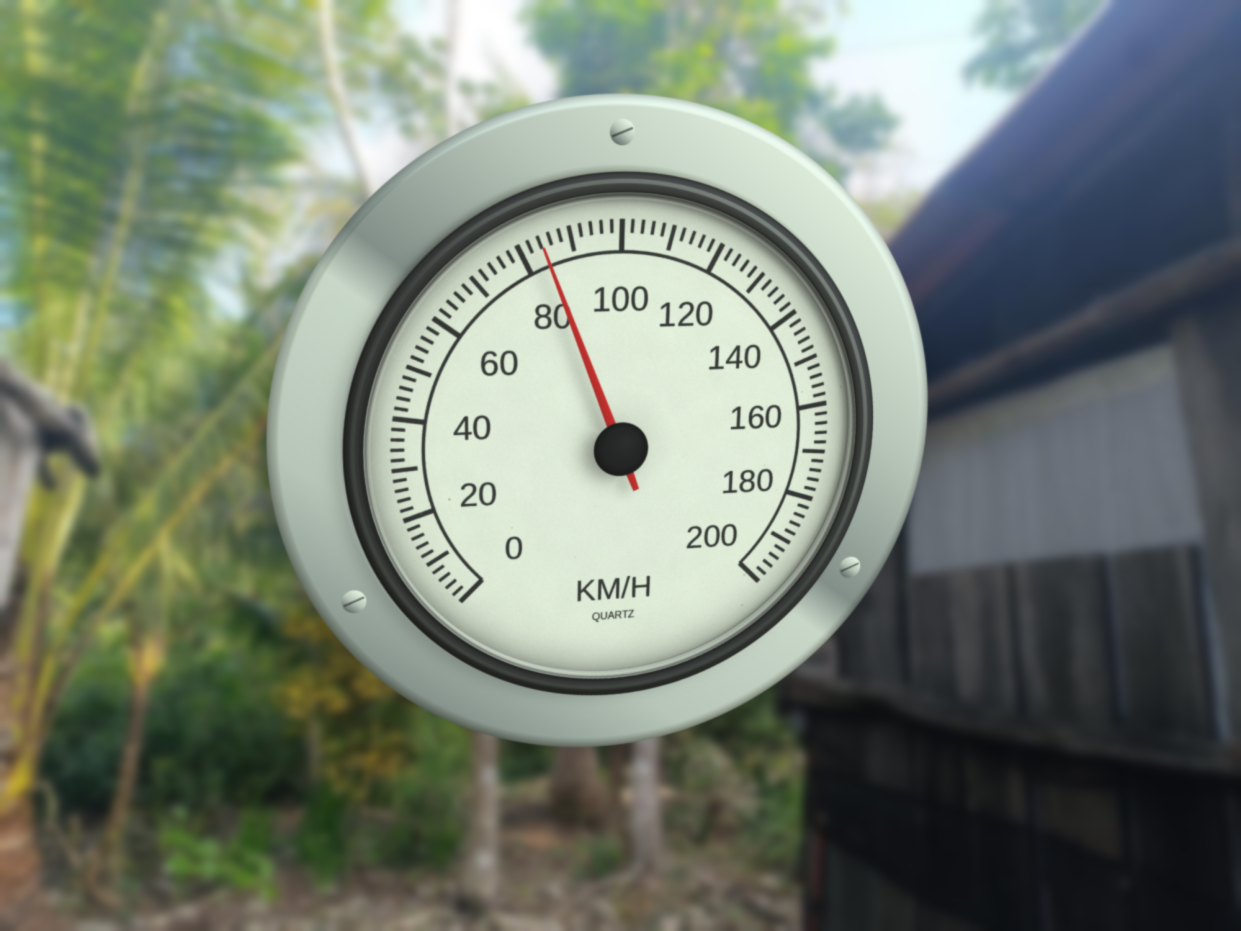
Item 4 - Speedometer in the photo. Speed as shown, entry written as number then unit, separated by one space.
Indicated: 84 km/h
